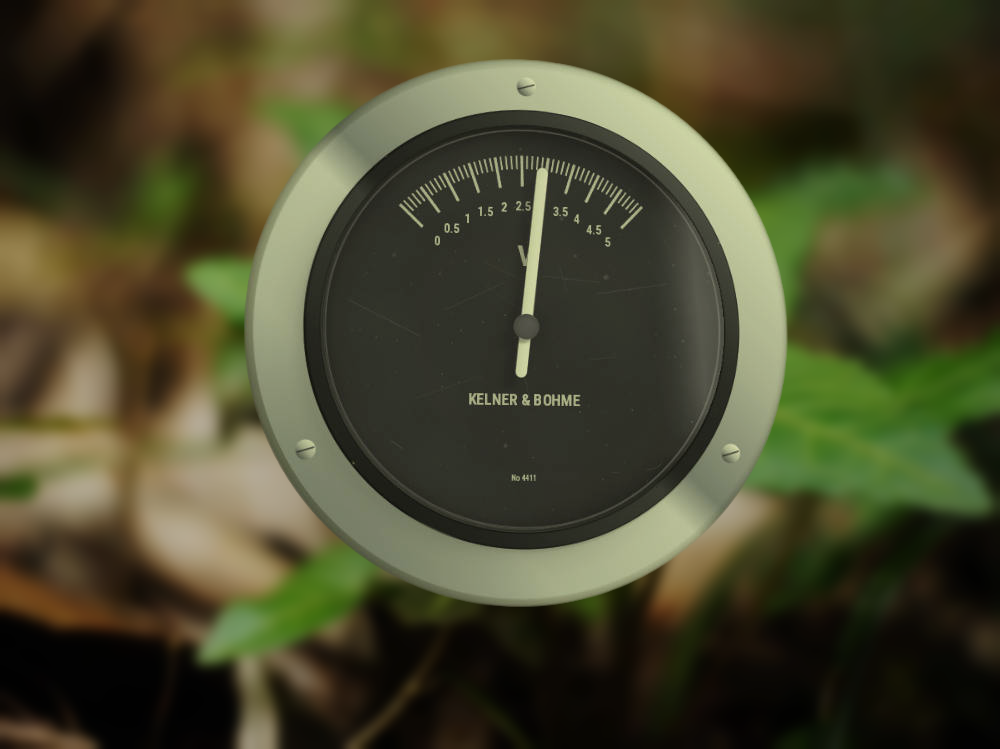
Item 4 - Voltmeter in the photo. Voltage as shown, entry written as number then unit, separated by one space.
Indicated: 2.9 V
